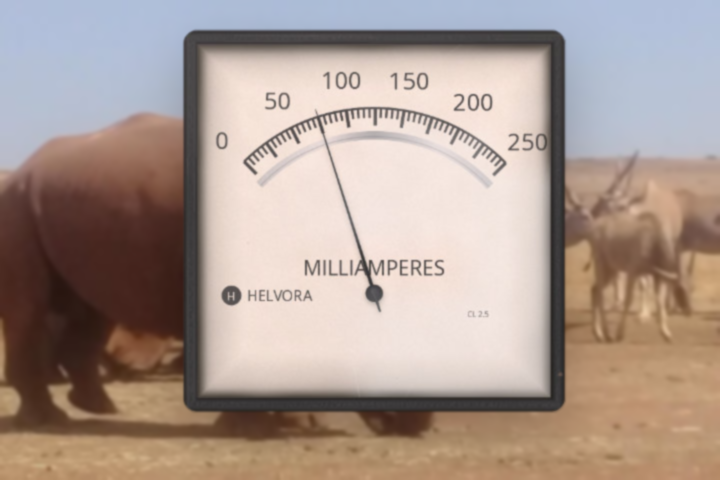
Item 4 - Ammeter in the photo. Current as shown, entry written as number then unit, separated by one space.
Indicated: 75 mA
